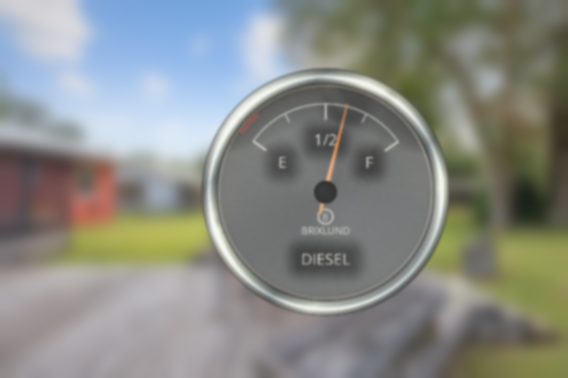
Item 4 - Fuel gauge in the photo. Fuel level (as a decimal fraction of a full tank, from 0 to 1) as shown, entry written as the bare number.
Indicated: 0.625
